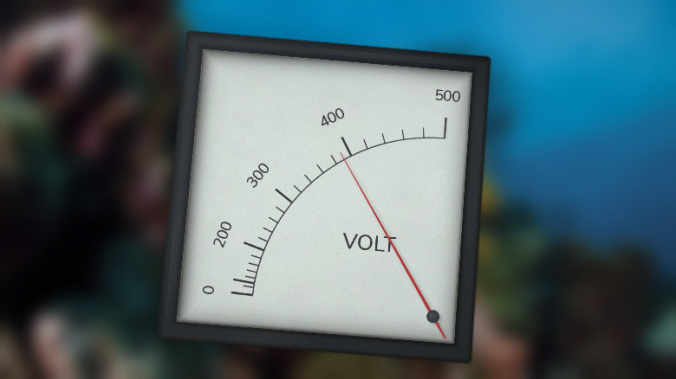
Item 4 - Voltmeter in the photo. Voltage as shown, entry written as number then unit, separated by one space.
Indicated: 390 V
